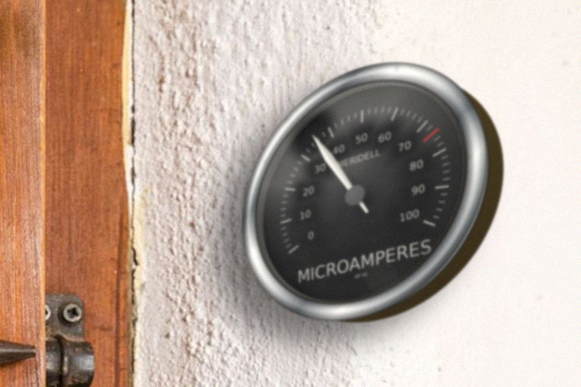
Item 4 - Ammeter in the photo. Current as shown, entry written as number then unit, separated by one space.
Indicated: 36 µA
